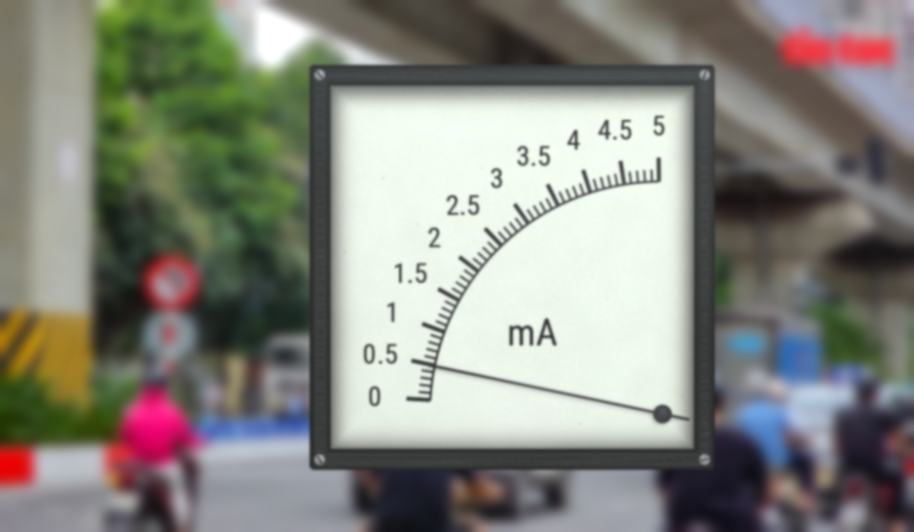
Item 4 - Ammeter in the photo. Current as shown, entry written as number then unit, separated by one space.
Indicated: 0.5 mA
